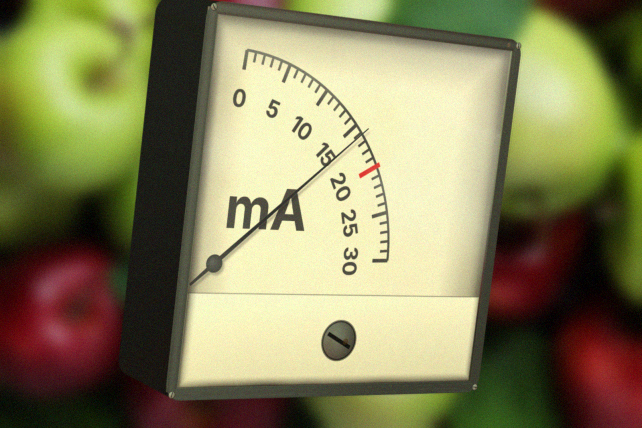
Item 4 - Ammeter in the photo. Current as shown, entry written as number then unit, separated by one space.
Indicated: 16 mA
